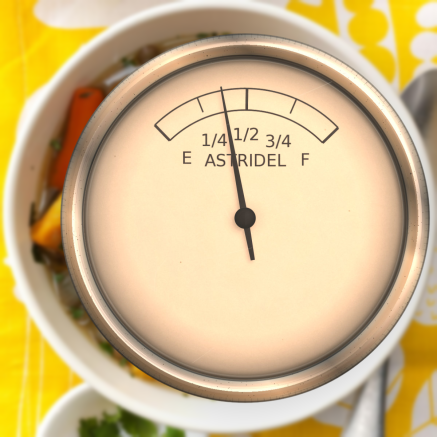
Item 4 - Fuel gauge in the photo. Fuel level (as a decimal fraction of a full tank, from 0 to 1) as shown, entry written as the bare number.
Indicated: 0.375
